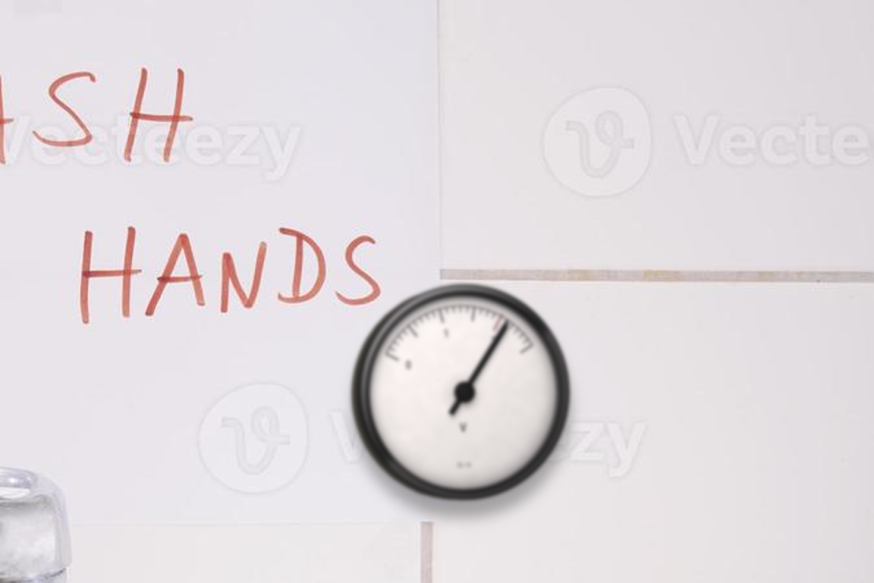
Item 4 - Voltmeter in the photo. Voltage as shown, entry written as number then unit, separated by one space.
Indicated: 2 V
